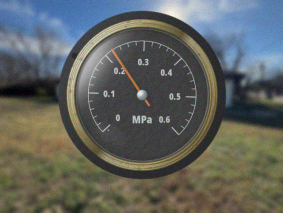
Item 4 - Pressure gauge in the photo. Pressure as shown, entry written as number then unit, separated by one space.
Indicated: 0.22 MPa
